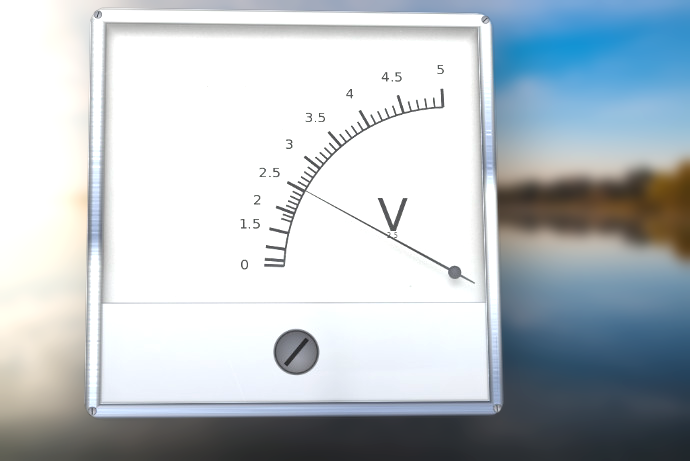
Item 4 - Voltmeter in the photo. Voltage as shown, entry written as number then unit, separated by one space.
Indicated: 2.5 V
